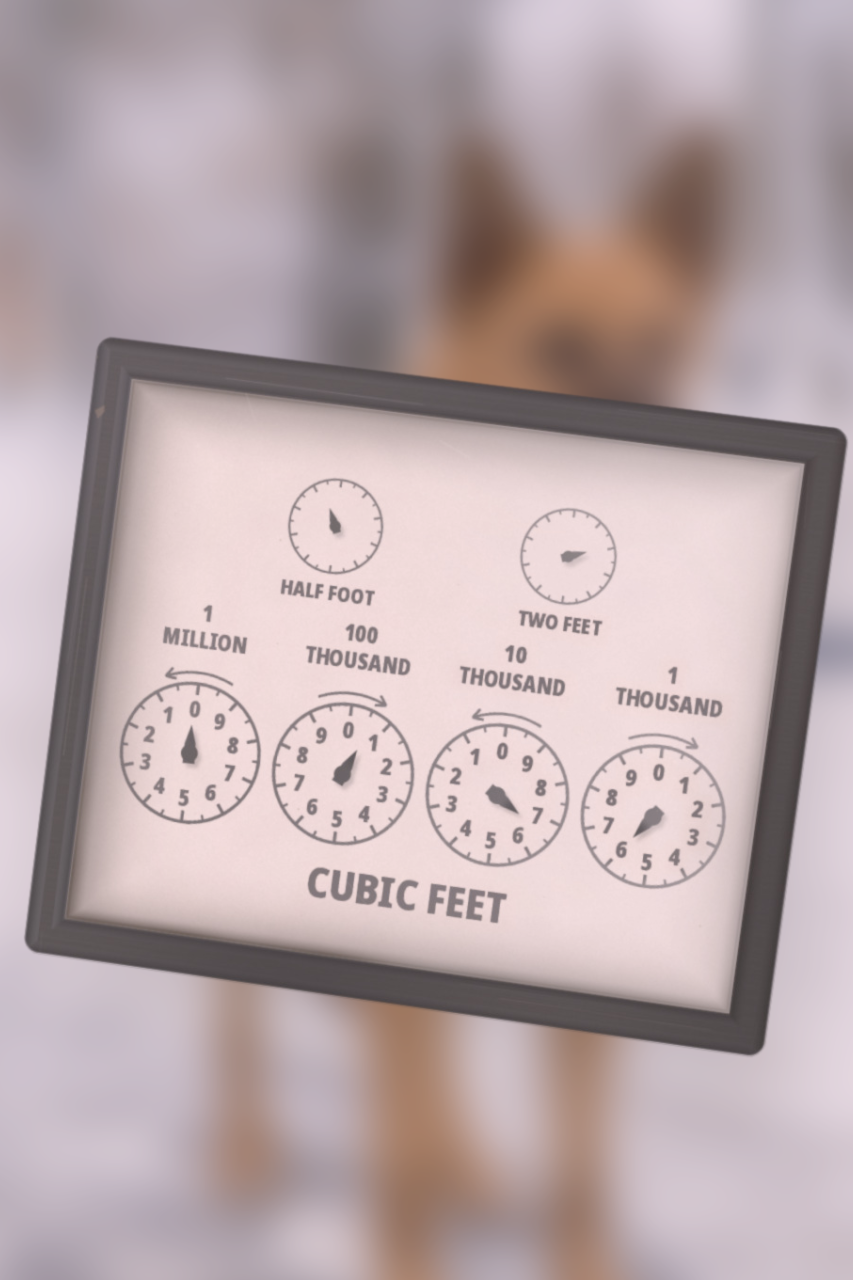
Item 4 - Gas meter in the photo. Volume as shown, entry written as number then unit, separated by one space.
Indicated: 6600 ft³
